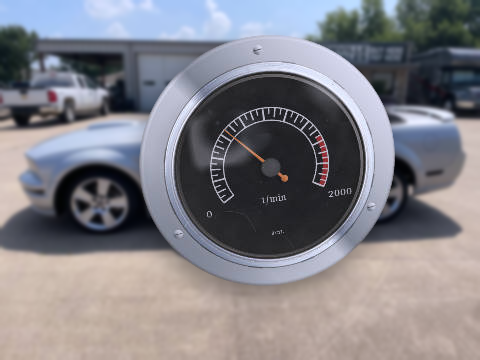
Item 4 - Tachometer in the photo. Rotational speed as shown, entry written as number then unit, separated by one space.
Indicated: 650 rpm
